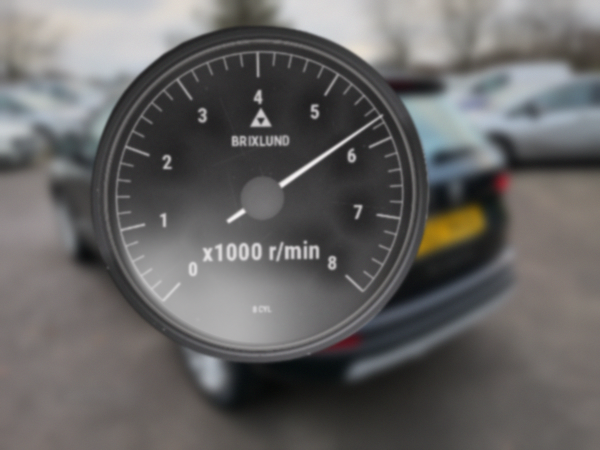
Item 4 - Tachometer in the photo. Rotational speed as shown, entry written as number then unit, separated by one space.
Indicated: 5700 rpm
